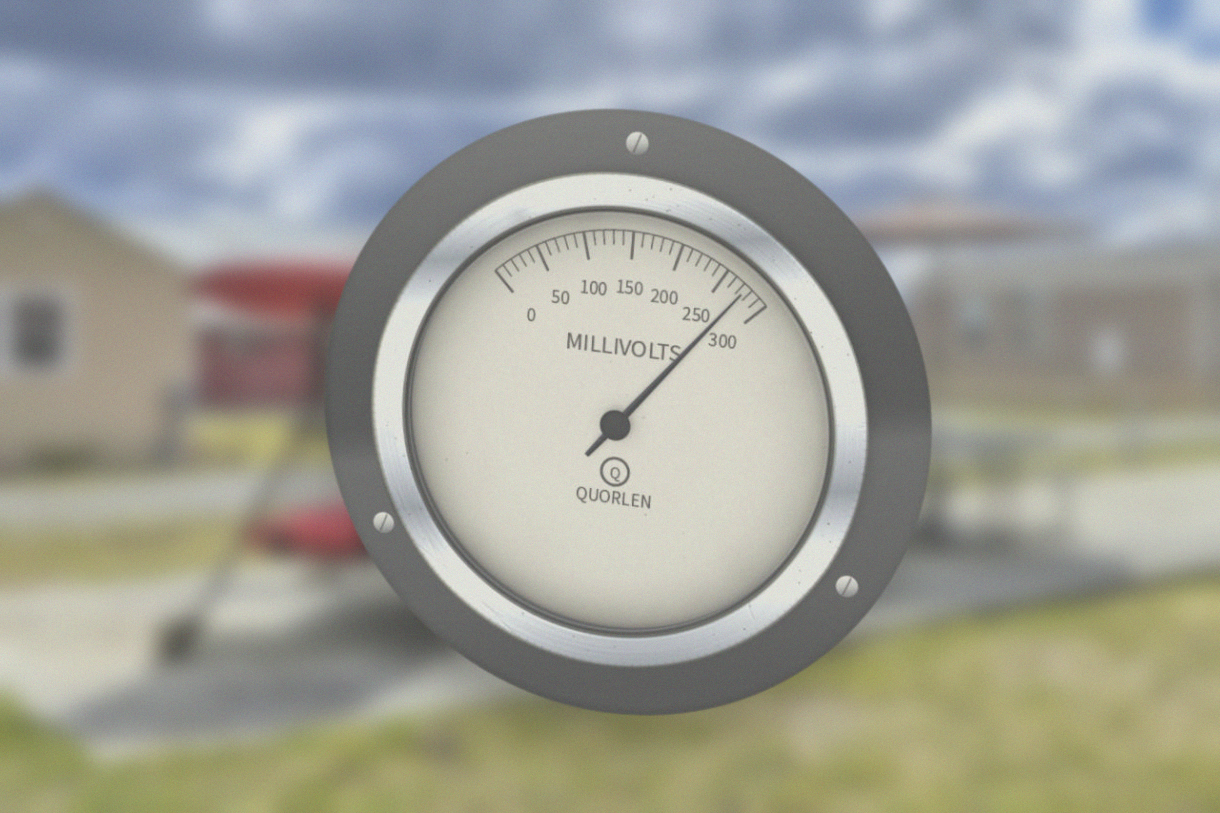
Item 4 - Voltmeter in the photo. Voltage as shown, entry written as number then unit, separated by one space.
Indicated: 275 mV
